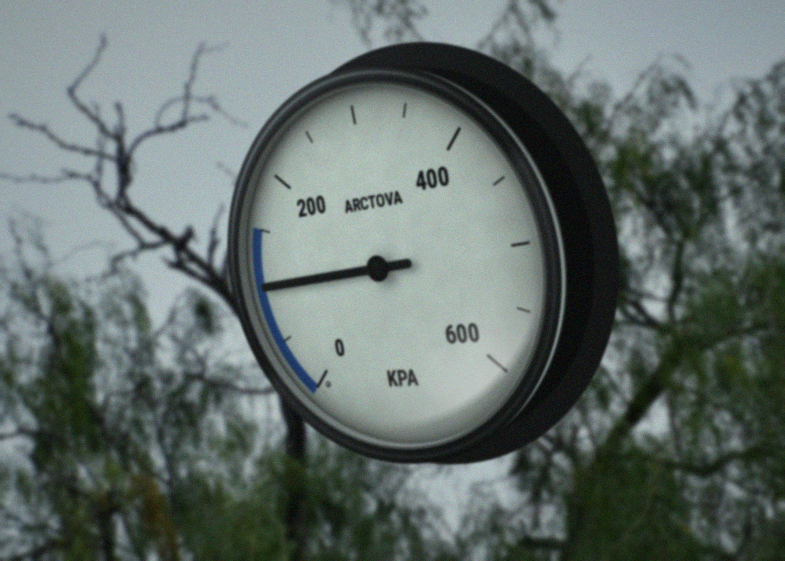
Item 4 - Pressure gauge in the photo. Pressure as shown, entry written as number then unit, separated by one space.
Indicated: 100 kPa
